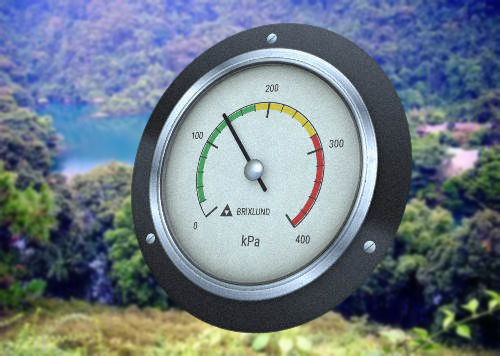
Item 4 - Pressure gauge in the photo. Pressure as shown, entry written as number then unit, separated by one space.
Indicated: 140 kPa
